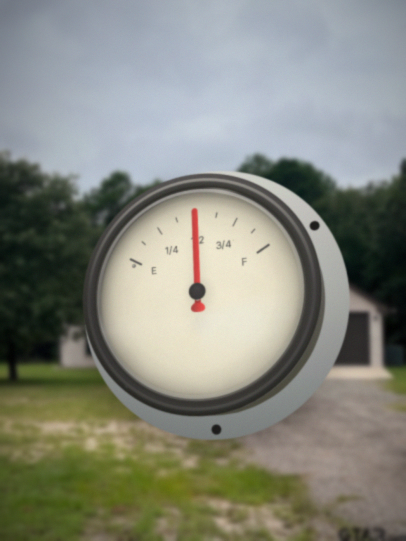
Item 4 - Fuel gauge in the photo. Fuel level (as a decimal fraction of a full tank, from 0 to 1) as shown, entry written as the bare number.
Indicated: 0.5
